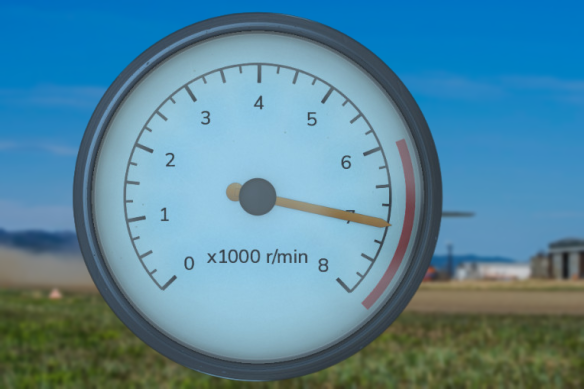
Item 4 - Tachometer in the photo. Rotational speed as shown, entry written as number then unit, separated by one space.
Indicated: 7000 rpm
